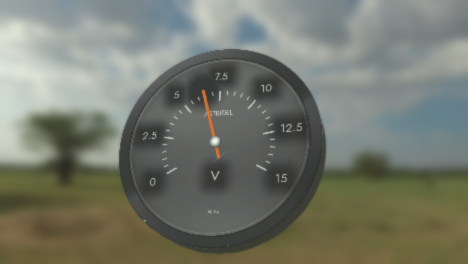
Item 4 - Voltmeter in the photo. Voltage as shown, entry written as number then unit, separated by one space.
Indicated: 6.5 V
